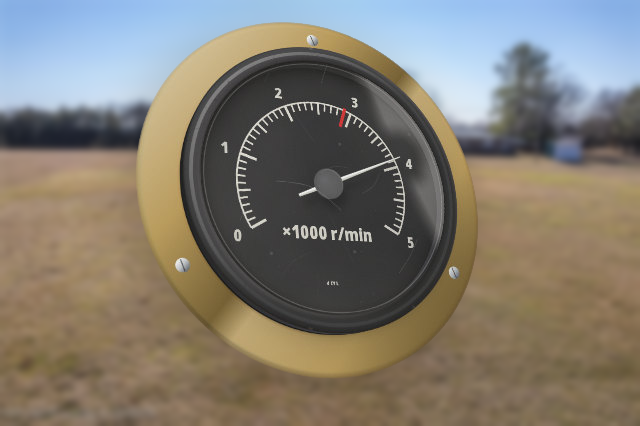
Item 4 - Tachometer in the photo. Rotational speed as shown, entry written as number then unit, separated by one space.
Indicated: 3900 rpm
